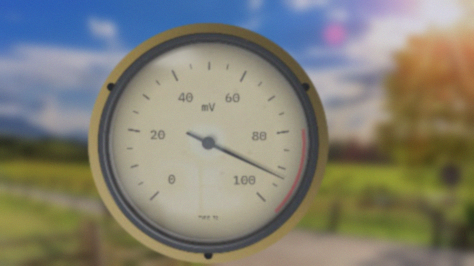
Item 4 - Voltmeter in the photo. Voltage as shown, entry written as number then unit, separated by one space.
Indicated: 92.5 mV
